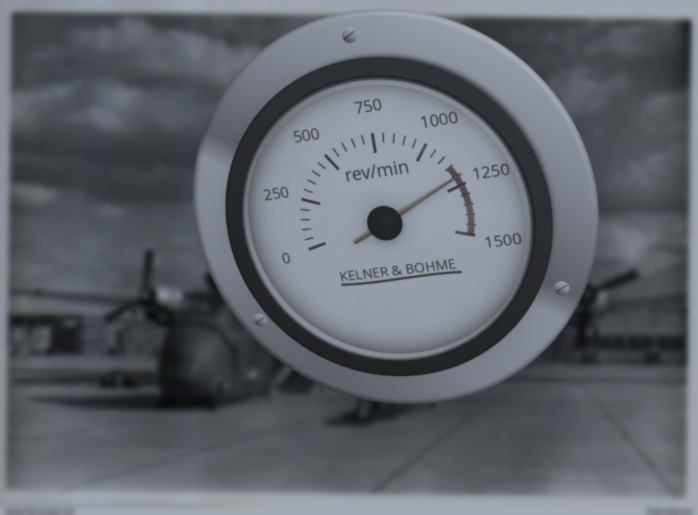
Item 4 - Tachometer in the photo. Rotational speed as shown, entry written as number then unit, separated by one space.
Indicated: 1200 rpm
